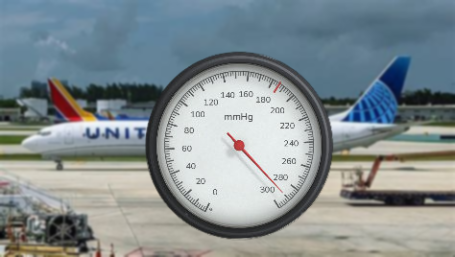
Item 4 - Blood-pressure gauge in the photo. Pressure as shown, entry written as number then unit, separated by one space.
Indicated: 290 mmHg
